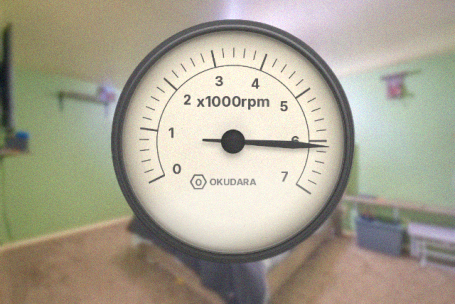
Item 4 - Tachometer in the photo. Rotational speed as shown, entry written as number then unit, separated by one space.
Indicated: 6100 rpm
